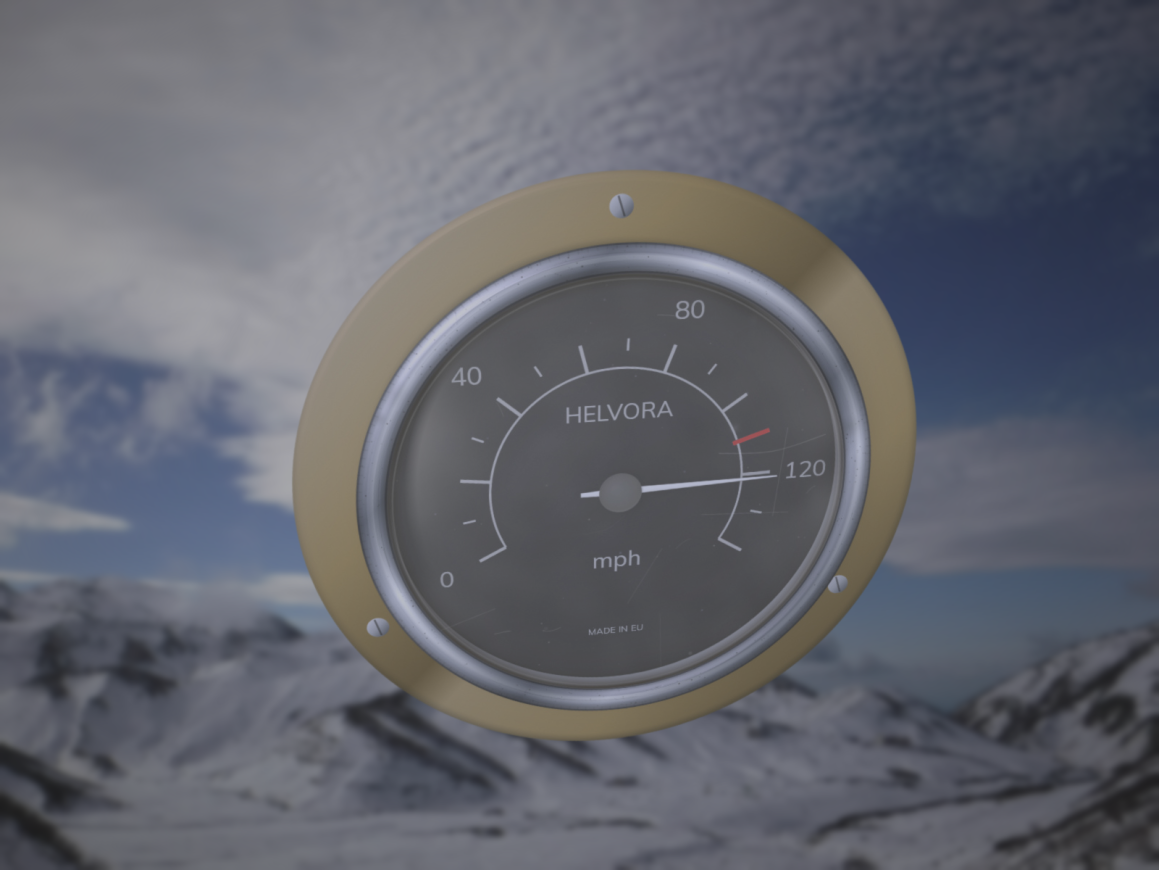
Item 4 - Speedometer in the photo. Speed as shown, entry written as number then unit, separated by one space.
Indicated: 120 mph
